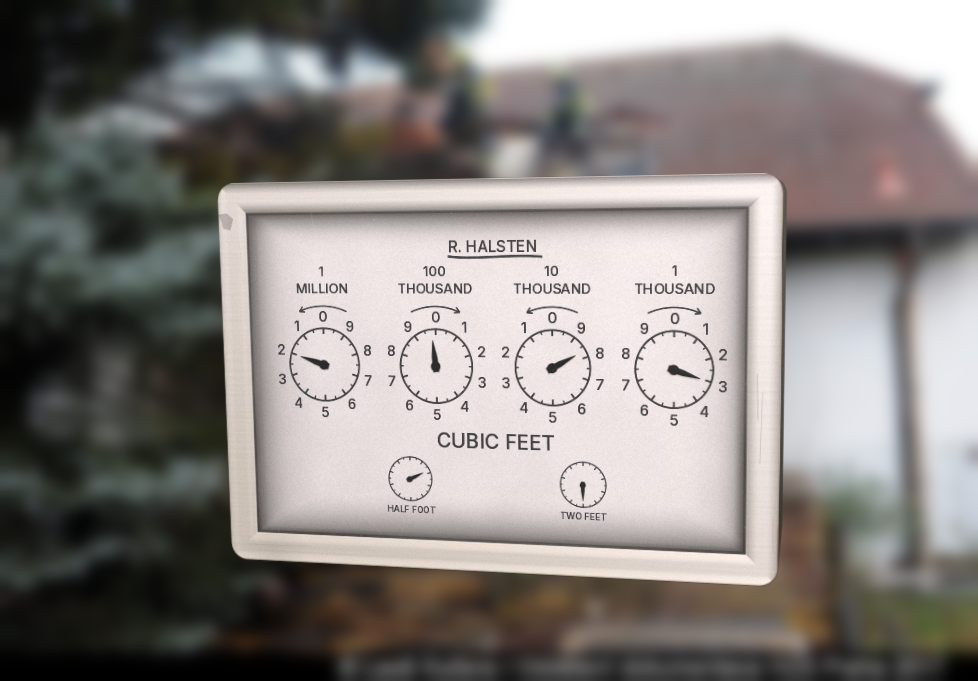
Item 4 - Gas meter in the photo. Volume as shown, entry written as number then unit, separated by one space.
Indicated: 198300 ft³
